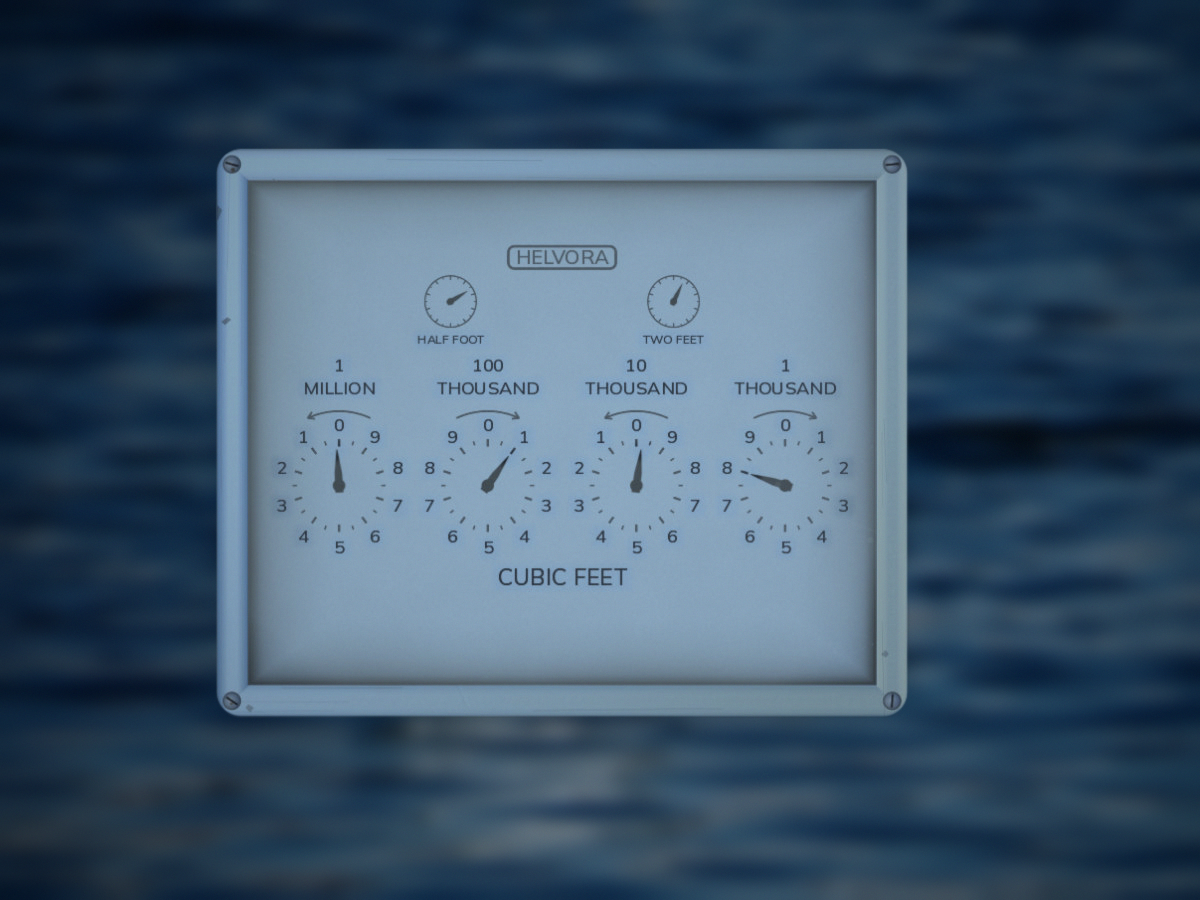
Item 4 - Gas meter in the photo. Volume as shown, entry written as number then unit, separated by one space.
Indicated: 9800 ft³
